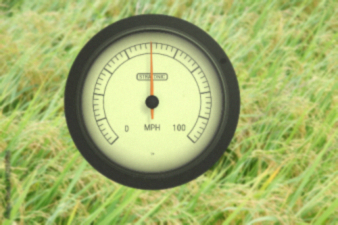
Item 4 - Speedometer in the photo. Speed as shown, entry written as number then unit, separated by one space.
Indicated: 50 mph
